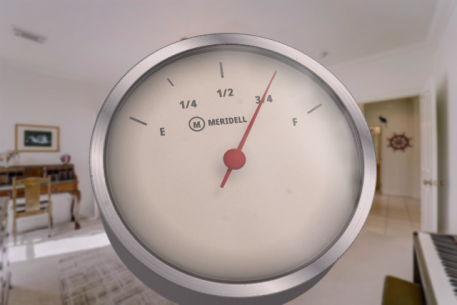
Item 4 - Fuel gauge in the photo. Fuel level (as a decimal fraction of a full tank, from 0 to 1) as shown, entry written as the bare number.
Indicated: 0.75
